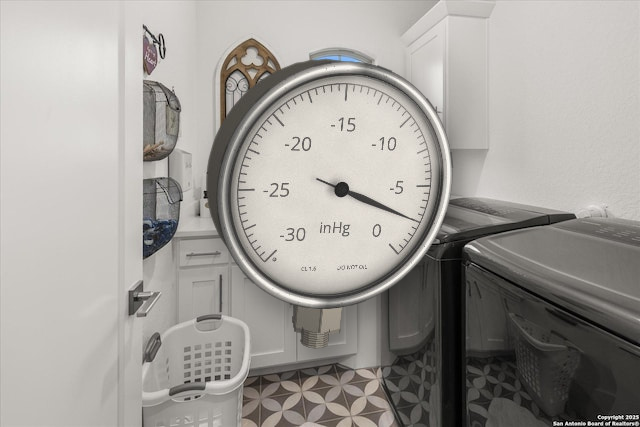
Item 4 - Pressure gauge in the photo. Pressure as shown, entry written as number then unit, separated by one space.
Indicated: -2.5 inHg
